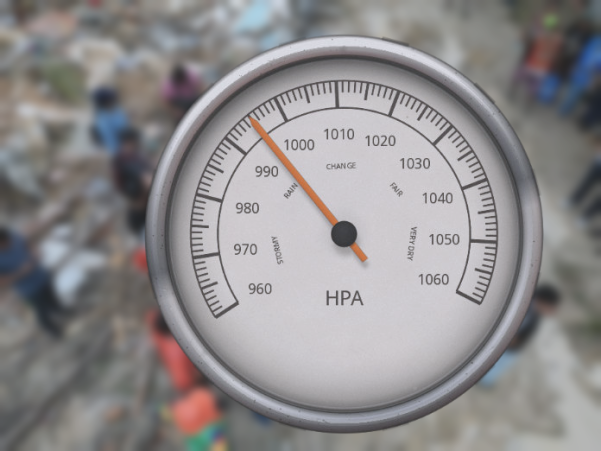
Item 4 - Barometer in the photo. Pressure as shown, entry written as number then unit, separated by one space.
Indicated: 995 hPa
